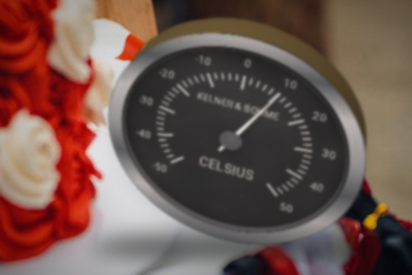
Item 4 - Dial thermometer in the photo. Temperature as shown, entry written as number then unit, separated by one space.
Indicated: 10 °C
